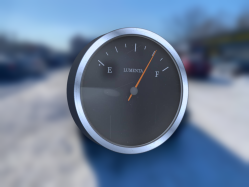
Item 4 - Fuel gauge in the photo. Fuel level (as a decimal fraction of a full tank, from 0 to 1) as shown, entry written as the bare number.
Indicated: 0.75
